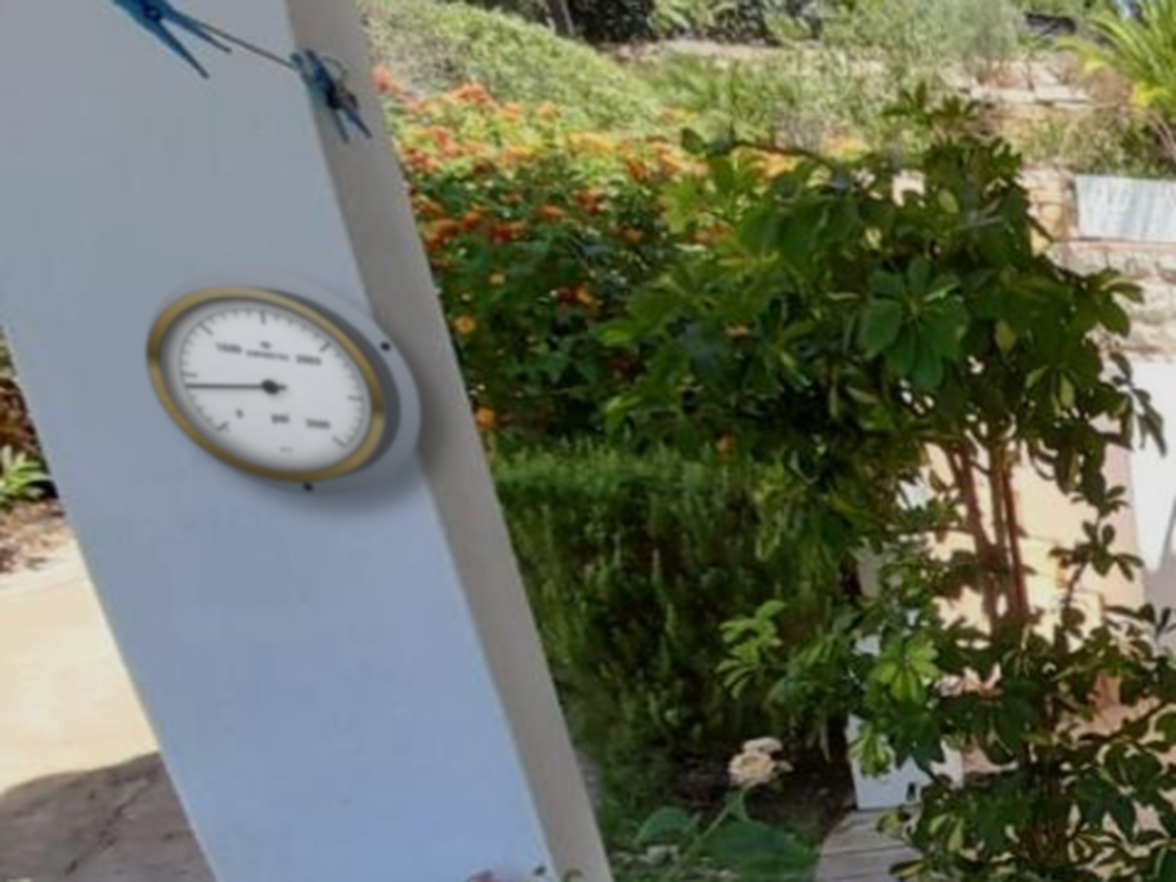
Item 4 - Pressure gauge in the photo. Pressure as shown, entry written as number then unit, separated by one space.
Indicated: 400 psi
